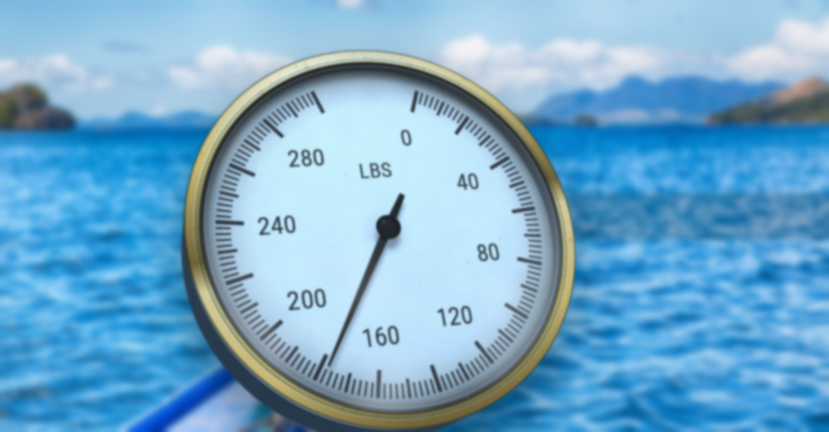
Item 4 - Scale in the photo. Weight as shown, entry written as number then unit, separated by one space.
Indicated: 178 lb
